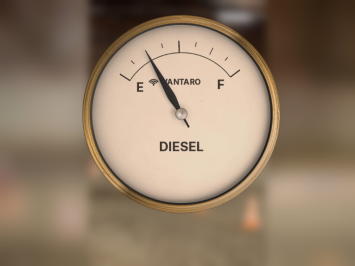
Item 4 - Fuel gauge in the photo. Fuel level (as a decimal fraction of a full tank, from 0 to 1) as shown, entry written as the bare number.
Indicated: 0.25
